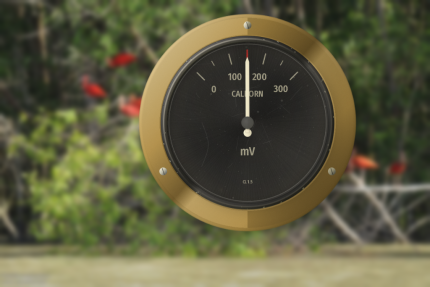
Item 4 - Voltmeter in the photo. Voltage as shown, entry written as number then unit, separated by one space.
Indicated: 150 mV
